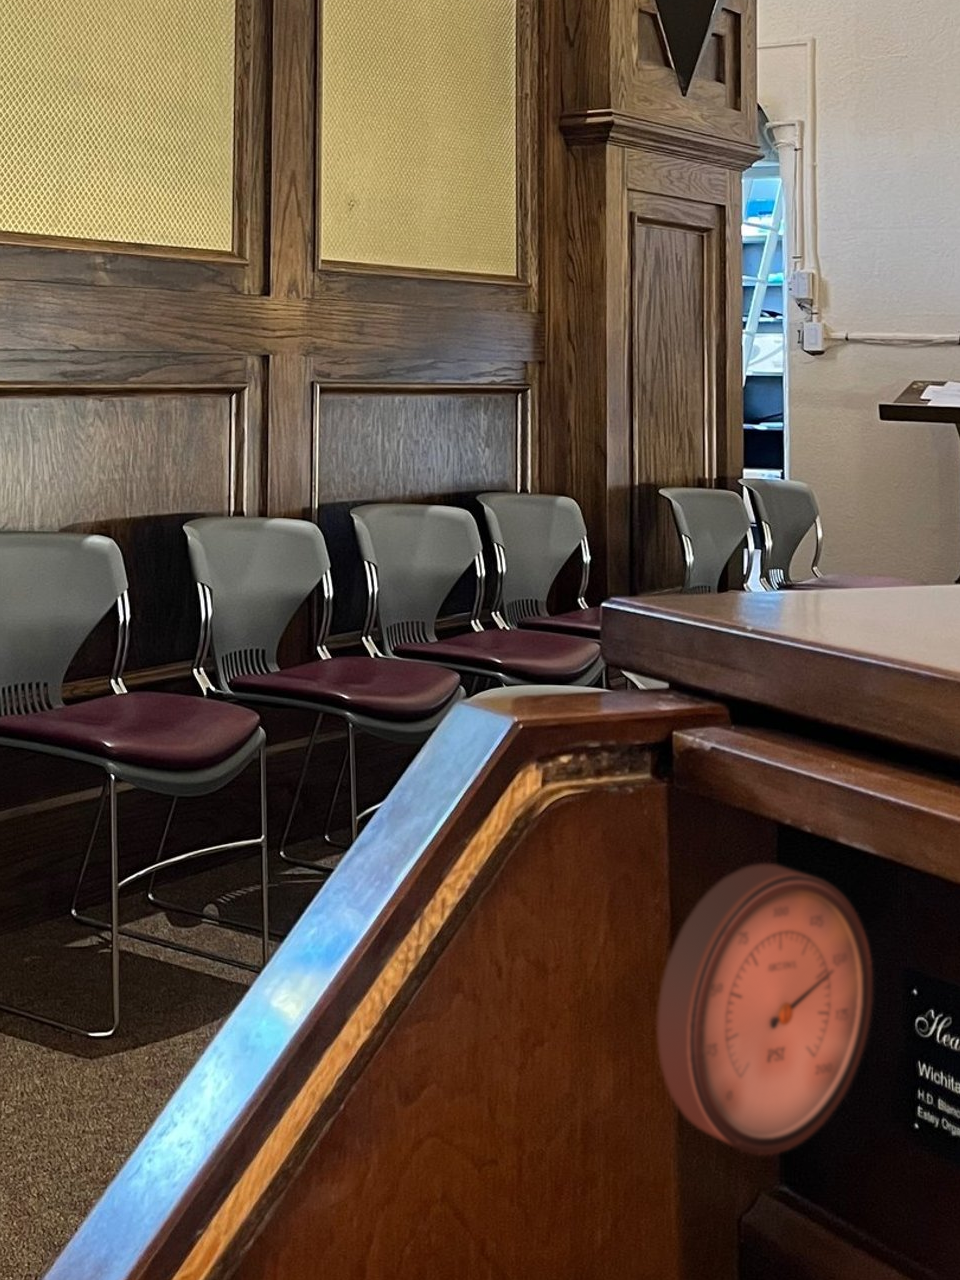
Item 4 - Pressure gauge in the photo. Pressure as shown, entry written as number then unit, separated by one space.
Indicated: 150 psi
